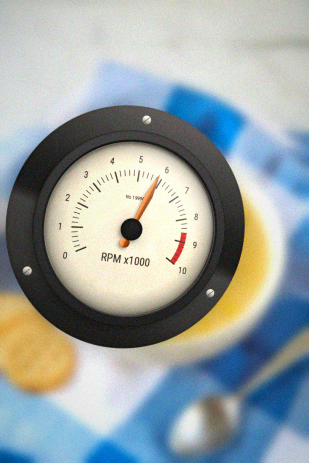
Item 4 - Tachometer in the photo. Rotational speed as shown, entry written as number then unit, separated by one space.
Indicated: 5800 rpm
